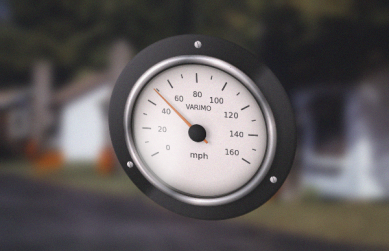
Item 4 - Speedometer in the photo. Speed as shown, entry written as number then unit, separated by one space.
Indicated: 50 mph
